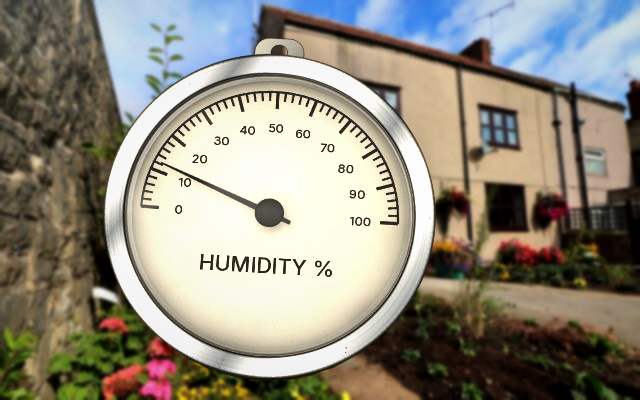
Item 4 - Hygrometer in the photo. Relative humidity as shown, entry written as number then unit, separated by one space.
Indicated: 12 %
